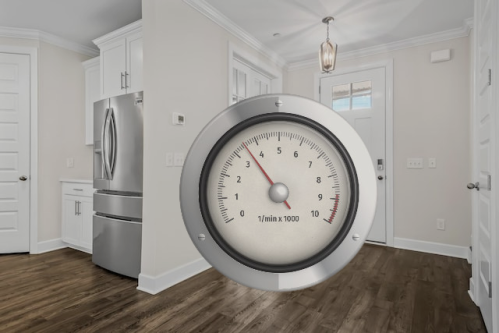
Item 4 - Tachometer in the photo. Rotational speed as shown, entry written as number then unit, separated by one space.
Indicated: 3500 rpm
